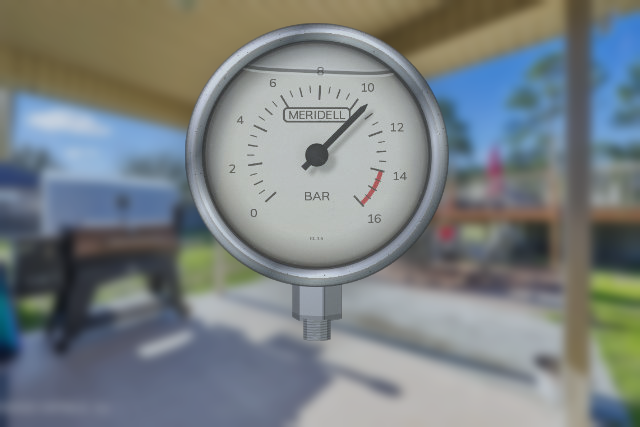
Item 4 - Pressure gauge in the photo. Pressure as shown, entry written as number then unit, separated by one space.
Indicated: 10.5 bar
